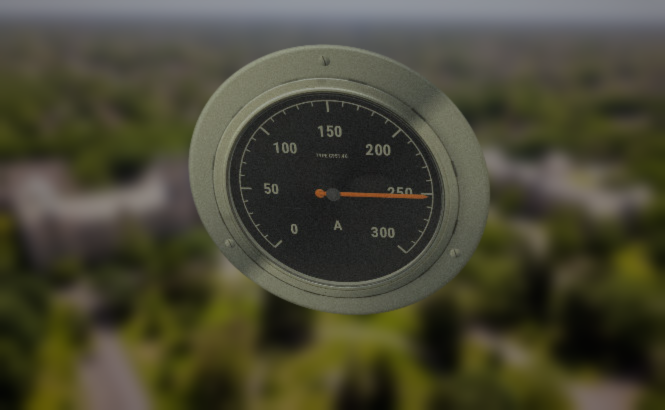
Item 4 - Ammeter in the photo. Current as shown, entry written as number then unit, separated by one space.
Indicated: 250 A
